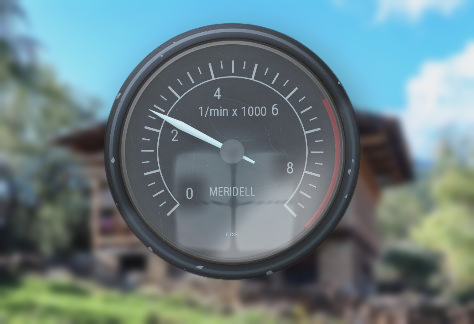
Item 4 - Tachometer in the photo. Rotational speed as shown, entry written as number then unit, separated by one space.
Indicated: 2375 rpm
